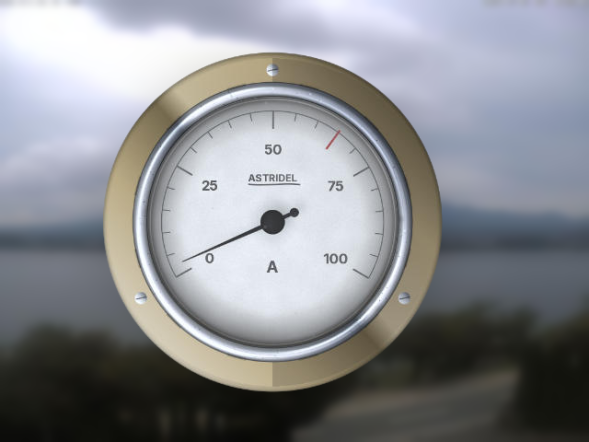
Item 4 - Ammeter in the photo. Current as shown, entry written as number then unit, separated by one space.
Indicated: 2.5 A
